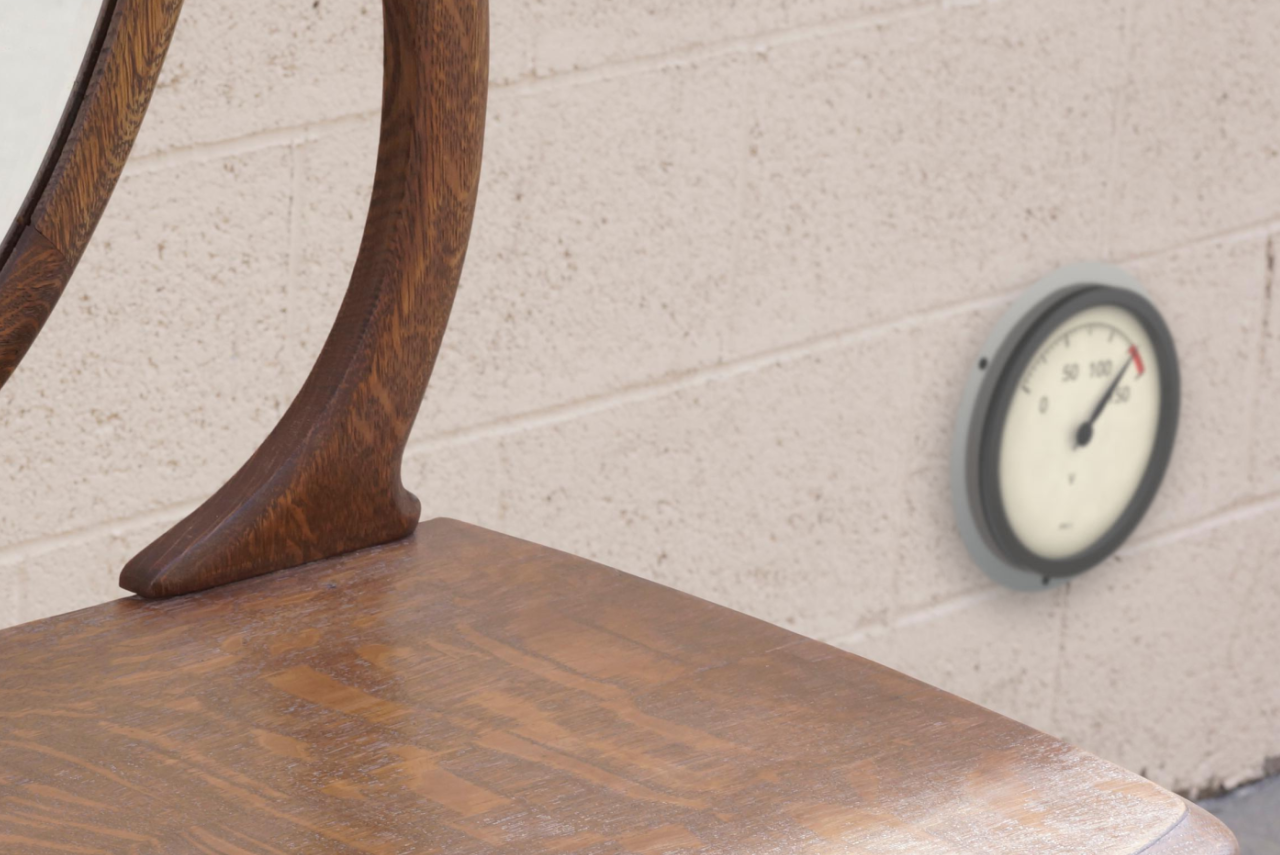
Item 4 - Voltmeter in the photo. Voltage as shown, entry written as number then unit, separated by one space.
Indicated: 125 V
